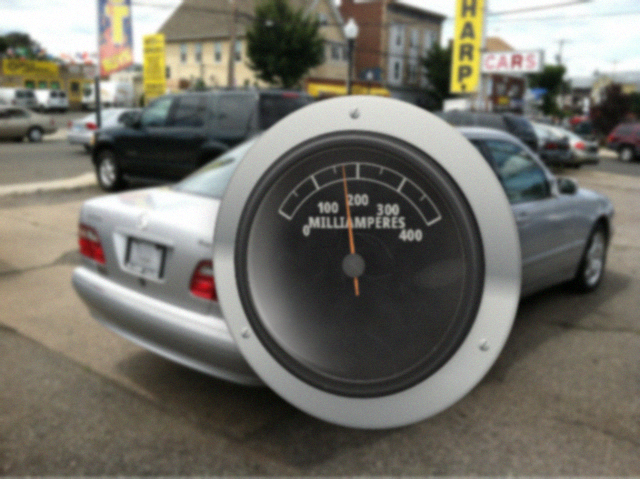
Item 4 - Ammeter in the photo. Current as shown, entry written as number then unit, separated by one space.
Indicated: 175 mA
